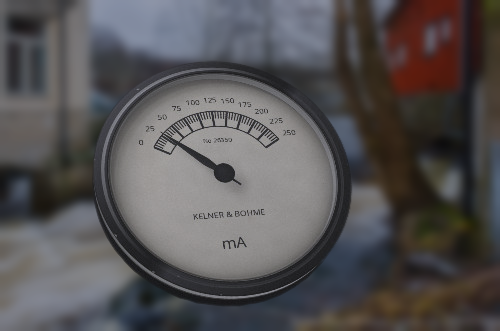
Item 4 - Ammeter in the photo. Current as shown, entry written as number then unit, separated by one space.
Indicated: 25 mA
